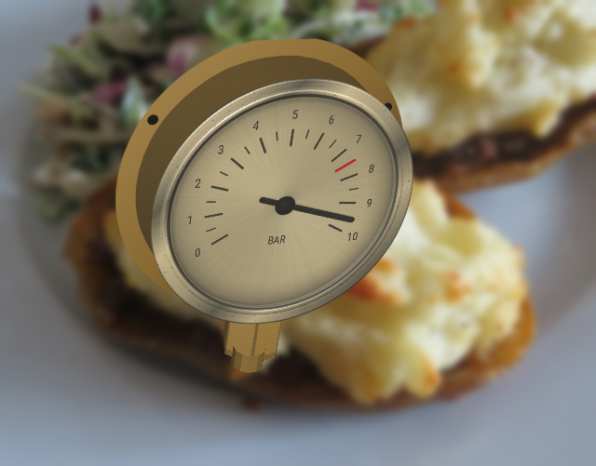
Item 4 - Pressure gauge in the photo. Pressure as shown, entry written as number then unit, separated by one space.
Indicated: 9.5 bar
